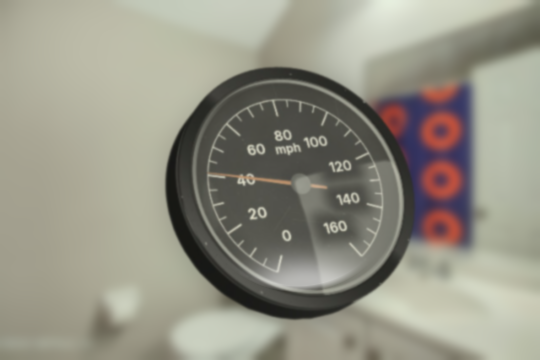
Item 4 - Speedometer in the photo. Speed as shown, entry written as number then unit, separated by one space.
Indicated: 40 mph
